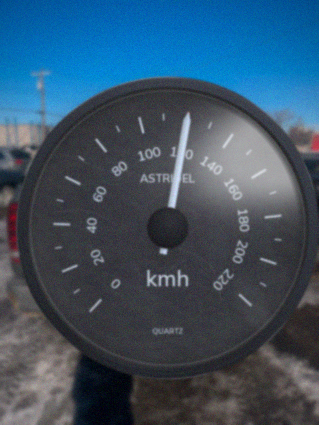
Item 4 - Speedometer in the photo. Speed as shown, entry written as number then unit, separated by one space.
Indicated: 120 km/h
